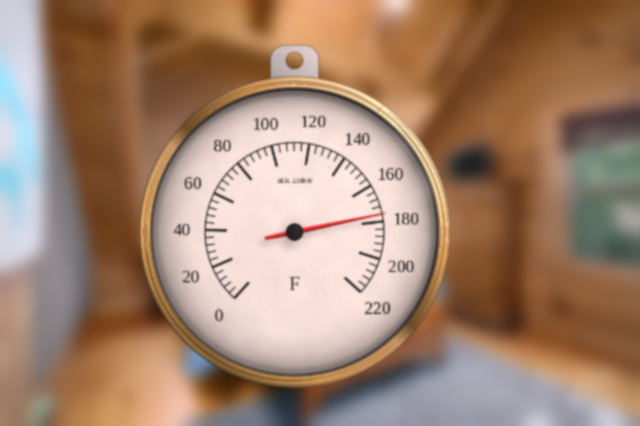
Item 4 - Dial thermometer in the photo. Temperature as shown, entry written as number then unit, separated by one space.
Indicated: 176 °F
